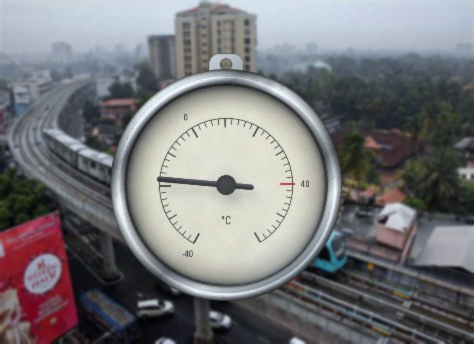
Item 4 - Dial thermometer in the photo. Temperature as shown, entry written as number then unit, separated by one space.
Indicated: -18 °C
